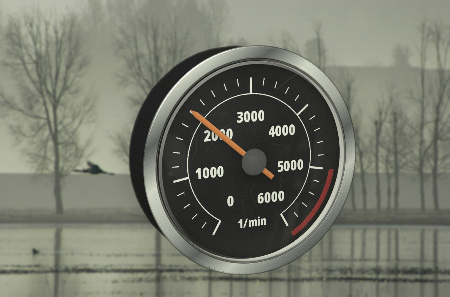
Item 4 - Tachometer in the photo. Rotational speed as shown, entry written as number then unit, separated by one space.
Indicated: 2000 rpm
